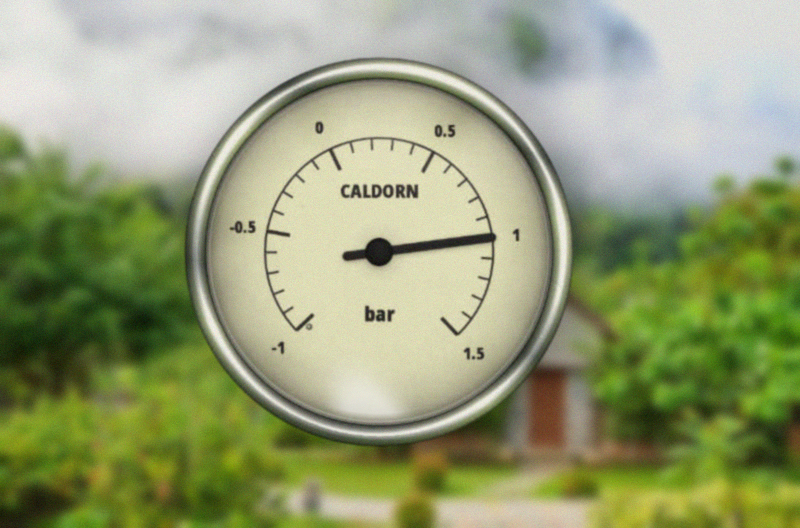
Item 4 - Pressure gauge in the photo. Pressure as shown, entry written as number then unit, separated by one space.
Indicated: 1 bar
